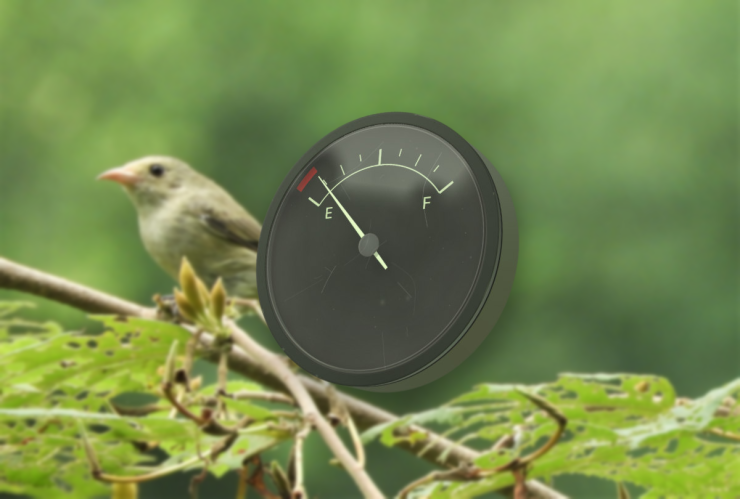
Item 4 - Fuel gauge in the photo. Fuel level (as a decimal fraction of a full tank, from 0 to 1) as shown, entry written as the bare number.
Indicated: 0.125
